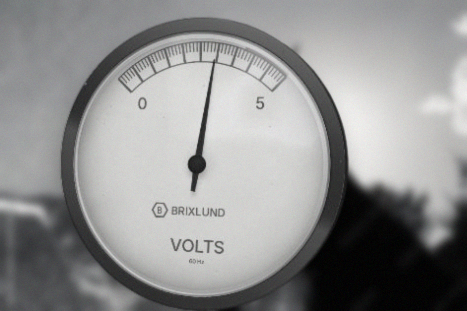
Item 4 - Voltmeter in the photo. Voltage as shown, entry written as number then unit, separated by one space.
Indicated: 3 V
